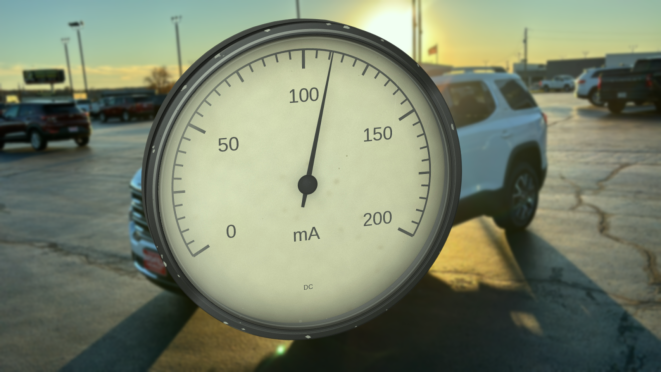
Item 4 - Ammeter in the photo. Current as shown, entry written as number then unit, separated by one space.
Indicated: 110 mA
